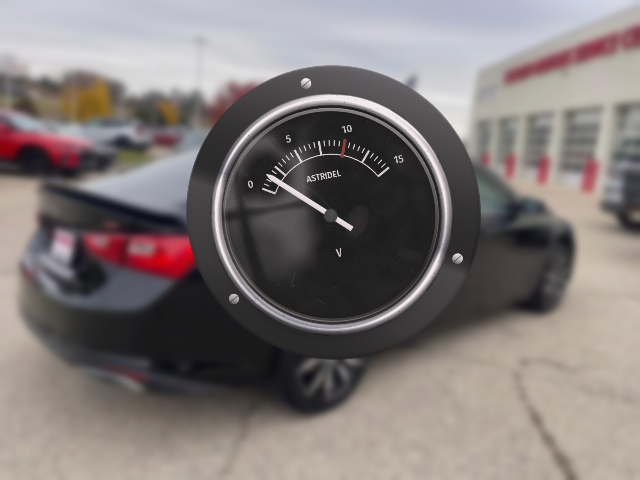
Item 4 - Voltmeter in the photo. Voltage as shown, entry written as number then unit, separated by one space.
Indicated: 1.5 V
